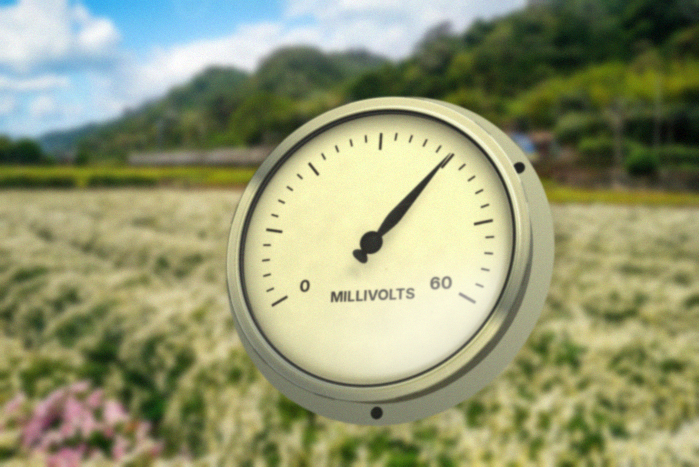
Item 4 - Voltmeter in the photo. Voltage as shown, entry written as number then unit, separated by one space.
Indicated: 40 mV
